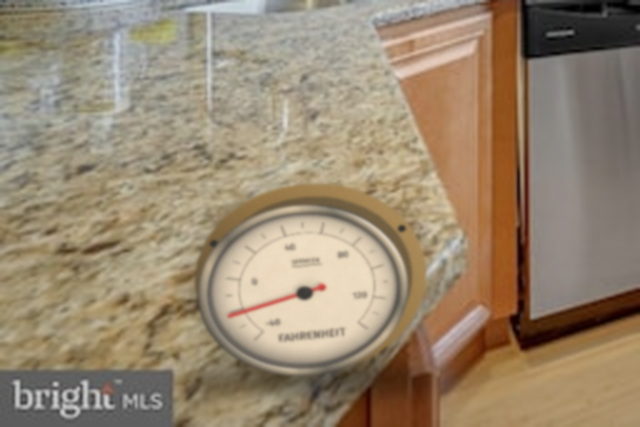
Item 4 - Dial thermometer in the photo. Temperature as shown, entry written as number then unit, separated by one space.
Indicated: -20 °F
